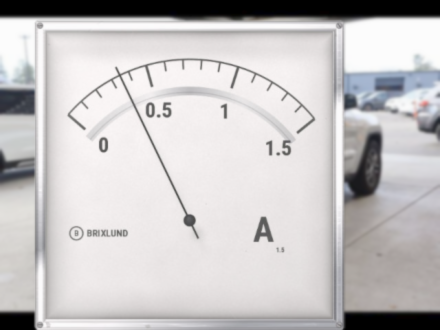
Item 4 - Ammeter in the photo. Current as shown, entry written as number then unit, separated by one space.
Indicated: 0.35 A
